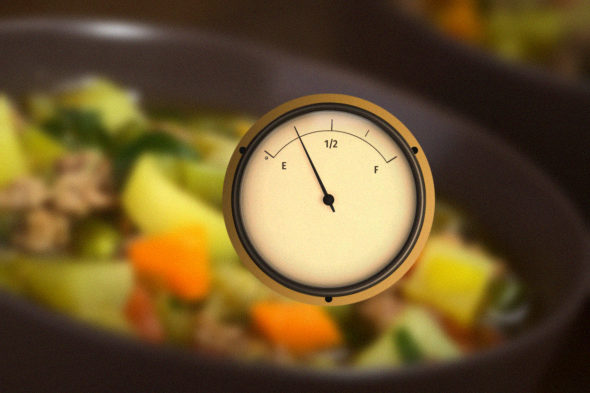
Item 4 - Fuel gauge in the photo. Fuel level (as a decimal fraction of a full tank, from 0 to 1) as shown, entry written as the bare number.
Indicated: 0.25
